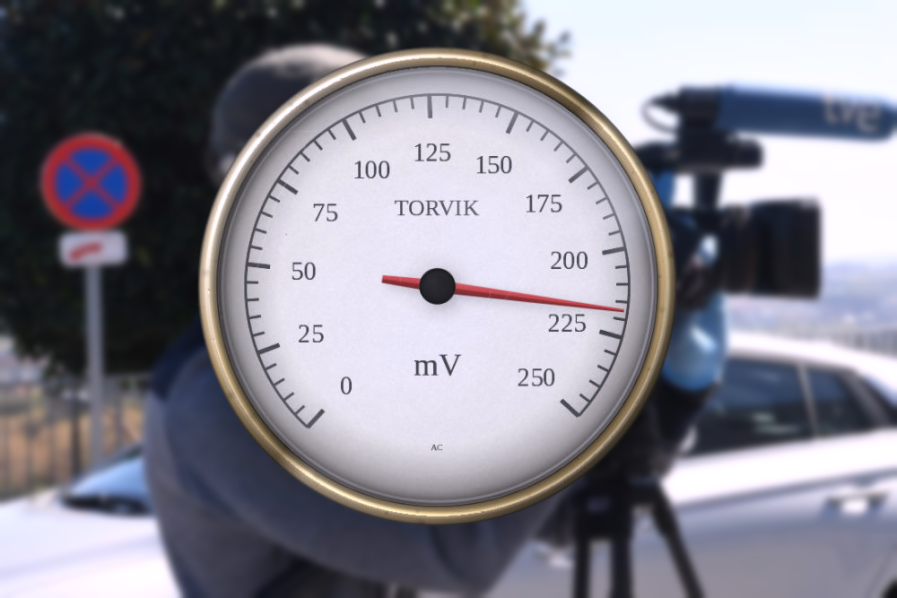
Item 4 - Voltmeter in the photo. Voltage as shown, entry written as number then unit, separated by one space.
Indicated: 217.5 mV
